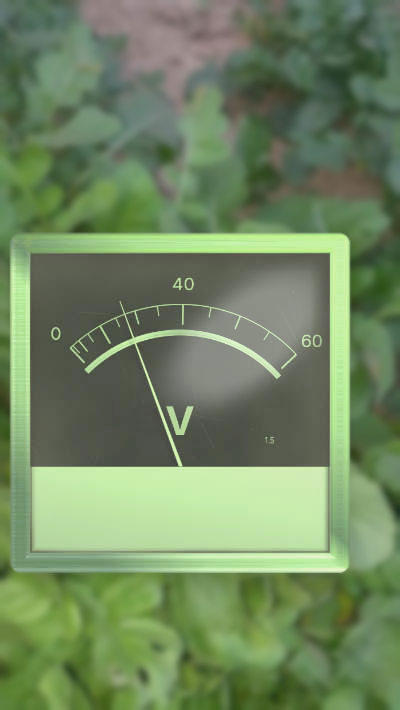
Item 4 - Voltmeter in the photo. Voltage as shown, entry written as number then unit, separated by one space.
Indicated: 27.5 V
